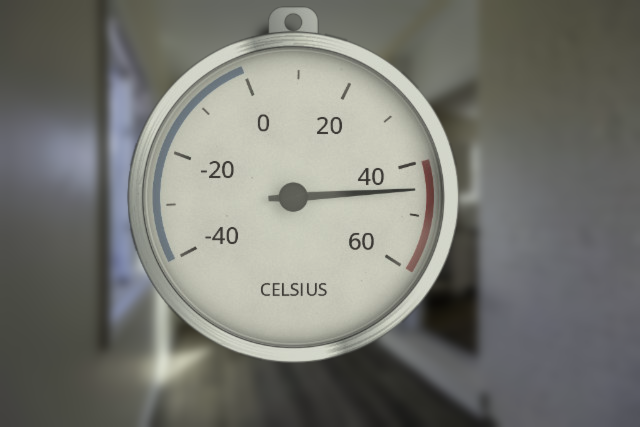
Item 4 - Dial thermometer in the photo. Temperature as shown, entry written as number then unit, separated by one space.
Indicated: 45 °C
